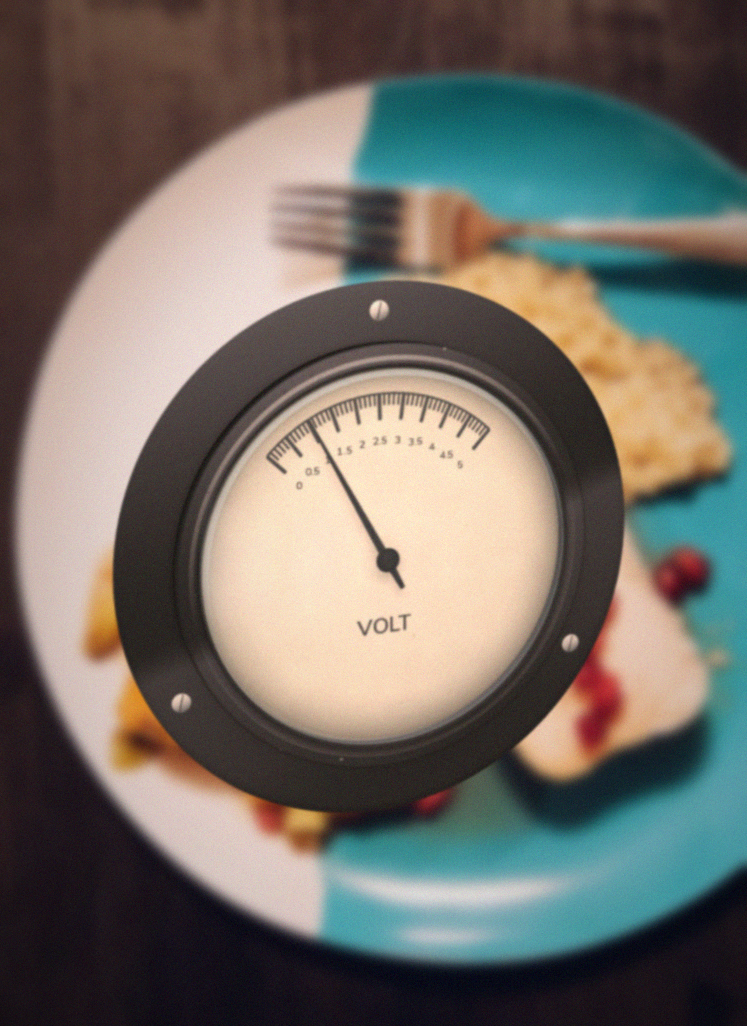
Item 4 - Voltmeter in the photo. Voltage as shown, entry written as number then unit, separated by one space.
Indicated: 1 V
